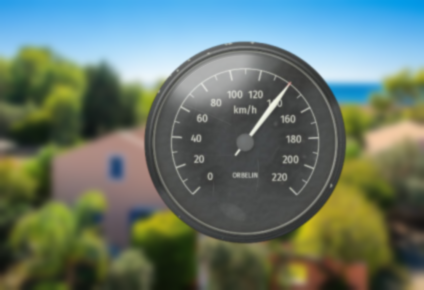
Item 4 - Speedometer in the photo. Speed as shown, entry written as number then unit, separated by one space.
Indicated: 140 km/h
